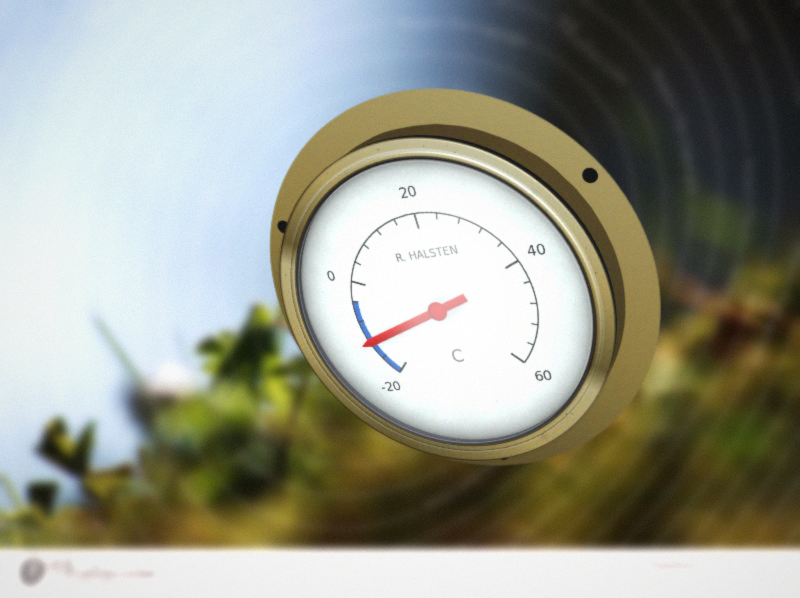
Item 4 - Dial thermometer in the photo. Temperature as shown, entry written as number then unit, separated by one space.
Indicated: -12 °C
